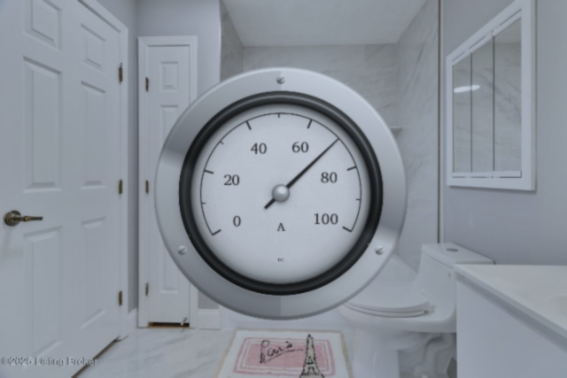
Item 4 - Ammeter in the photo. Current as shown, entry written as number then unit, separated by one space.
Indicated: 70 A
